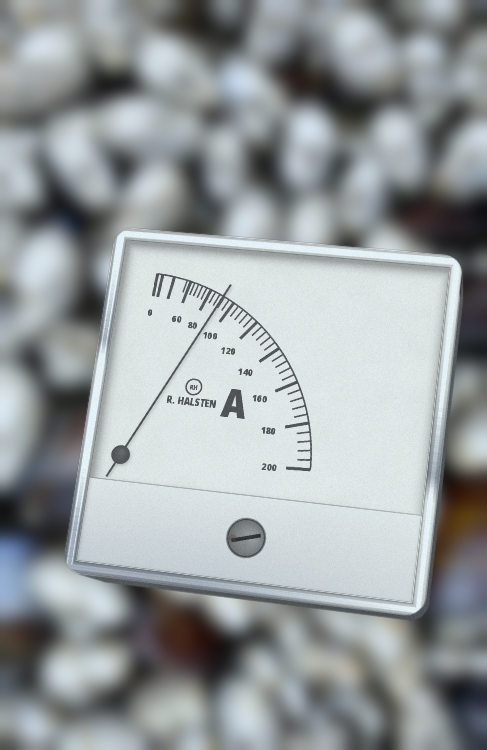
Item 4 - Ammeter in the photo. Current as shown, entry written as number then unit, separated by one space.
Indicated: 92 A
